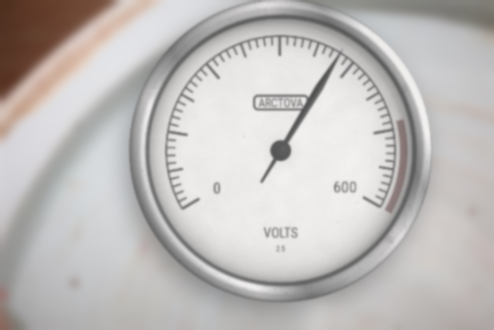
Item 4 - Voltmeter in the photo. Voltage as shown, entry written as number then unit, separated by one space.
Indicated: 380 V
